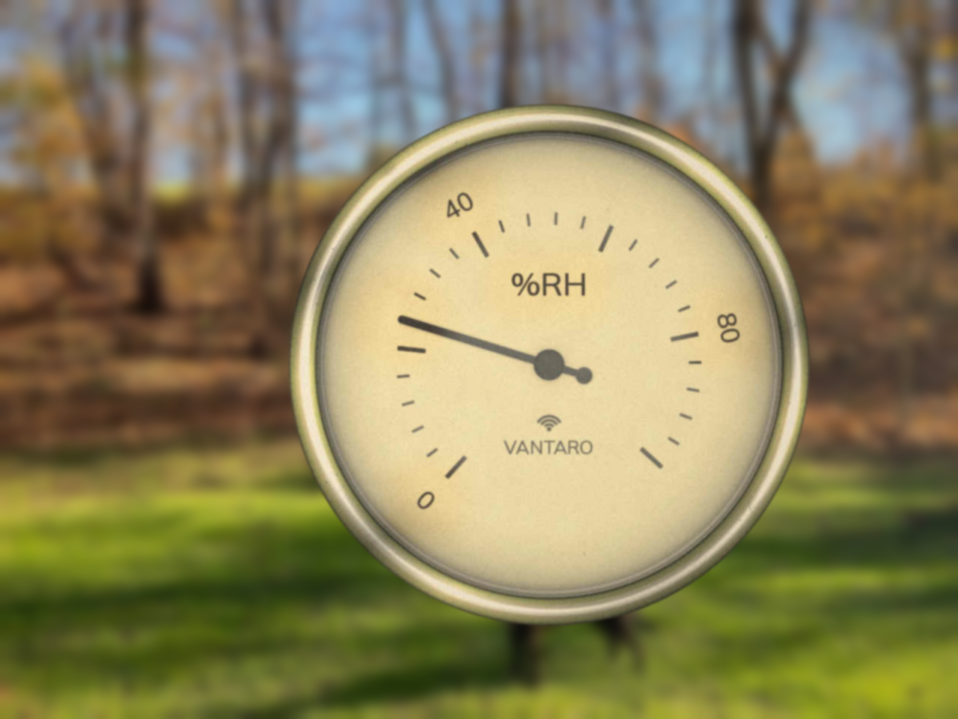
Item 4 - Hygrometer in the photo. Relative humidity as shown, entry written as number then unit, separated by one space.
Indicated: 24 %
